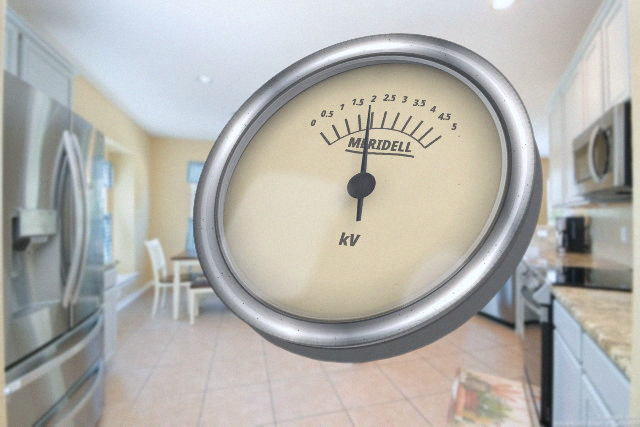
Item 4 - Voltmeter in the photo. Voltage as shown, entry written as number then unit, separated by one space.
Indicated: 2 kV
